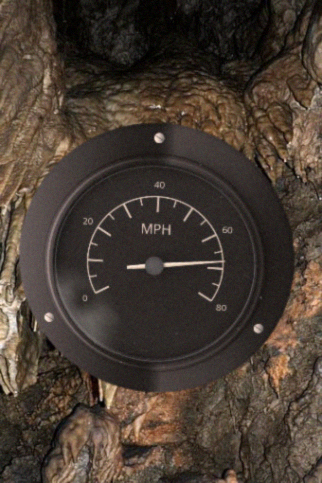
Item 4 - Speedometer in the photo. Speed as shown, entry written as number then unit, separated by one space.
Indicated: 67.5 mph
